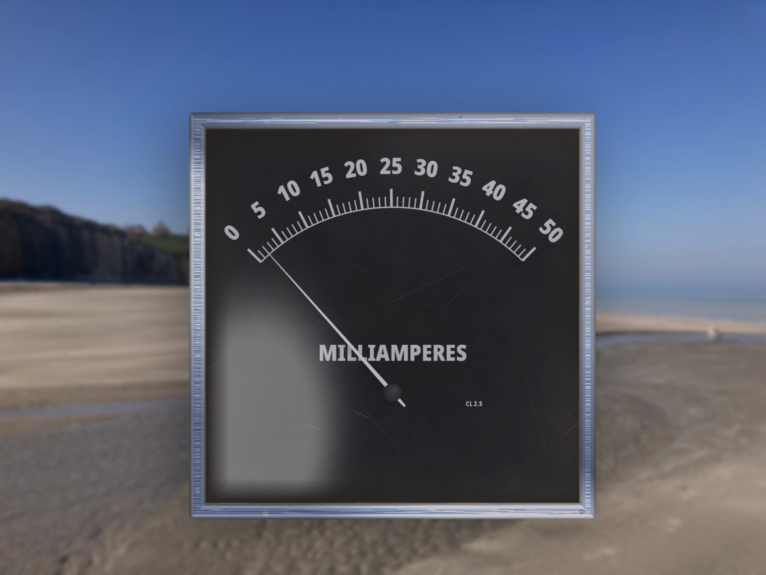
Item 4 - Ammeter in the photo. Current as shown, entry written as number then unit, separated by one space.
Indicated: 2 mA
